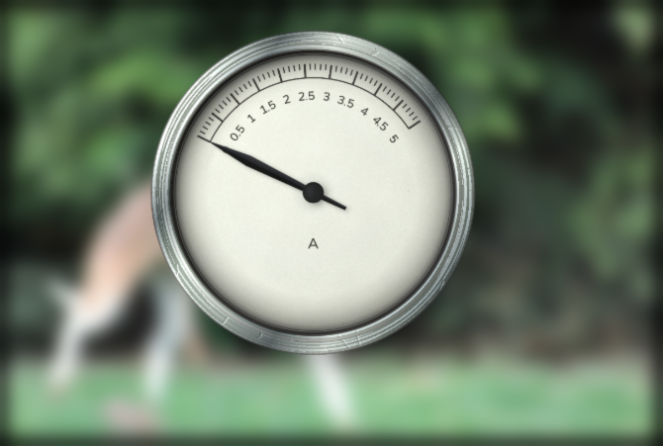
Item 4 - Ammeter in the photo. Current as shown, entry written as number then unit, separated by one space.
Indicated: 0 A
